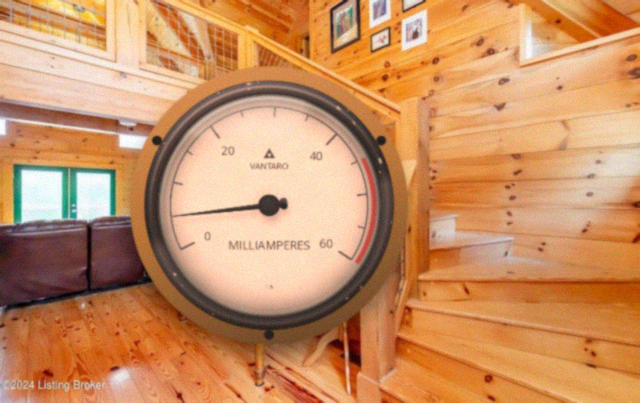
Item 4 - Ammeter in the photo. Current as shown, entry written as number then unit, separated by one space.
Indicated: 5 mA
